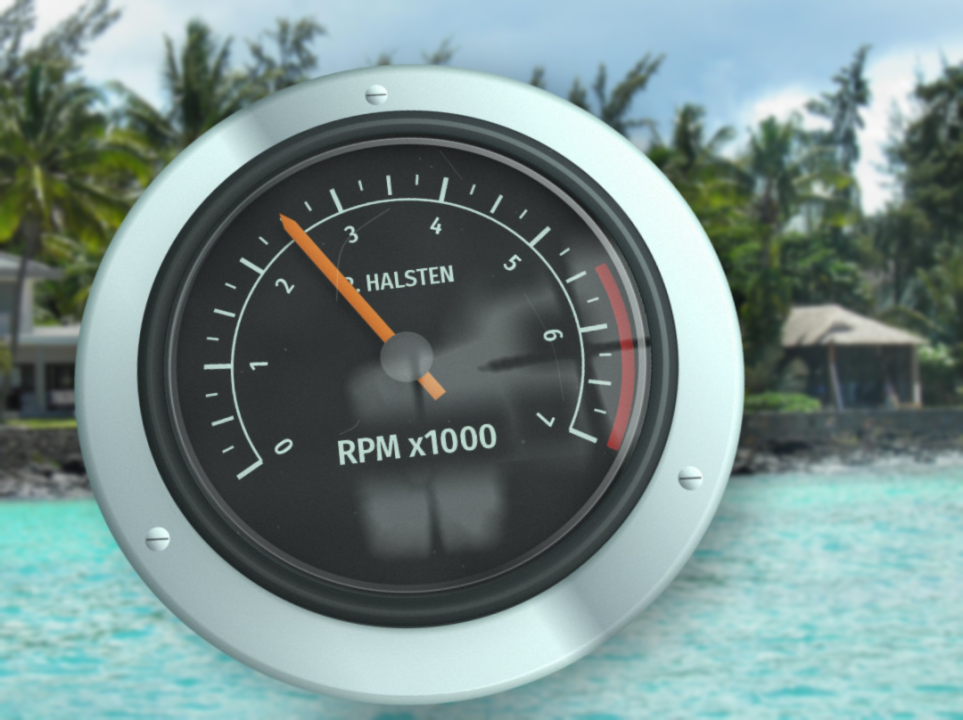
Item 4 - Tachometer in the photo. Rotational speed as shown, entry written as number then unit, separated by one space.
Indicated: 2500 rpm
